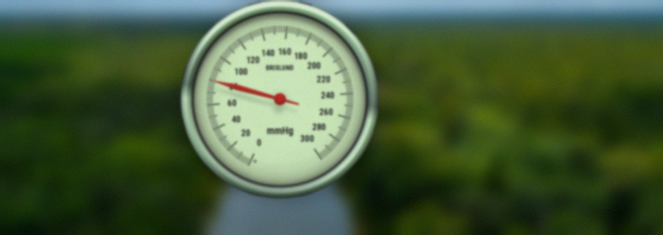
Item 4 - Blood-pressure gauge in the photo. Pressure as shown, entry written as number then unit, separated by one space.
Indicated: 80 mmHg
